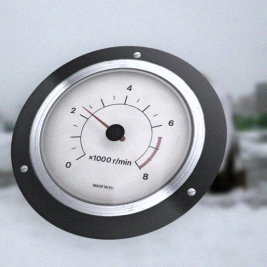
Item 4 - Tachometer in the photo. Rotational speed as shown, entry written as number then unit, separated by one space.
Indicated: 2250 rpm
